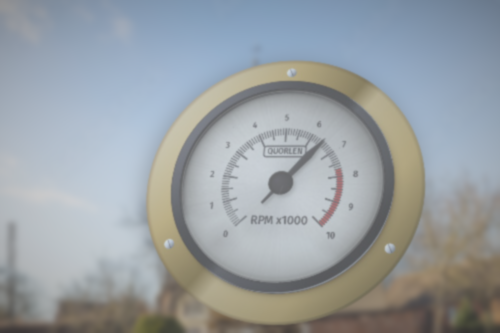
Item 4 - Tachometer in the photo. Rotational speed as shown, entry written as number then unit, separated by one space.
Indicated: 6500 rpm
